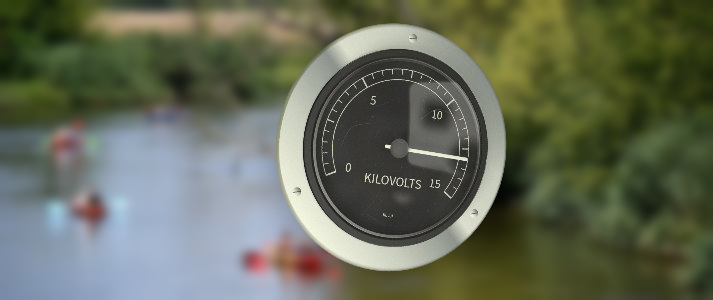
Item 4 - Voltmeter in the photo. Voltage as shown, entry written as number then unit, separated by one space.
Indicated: 13 kV
